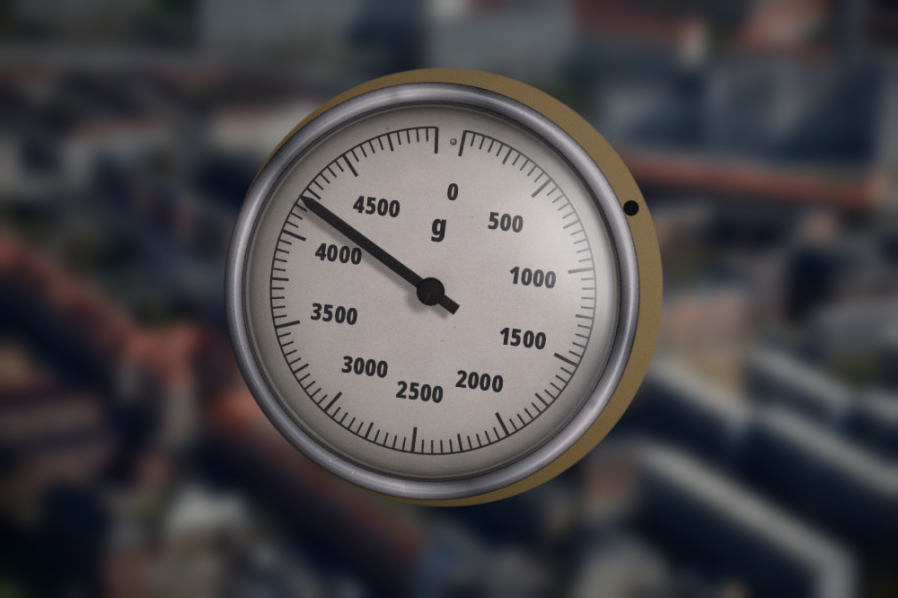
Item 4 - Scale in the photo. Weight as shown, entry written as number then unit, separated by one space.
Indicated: 4200 g
